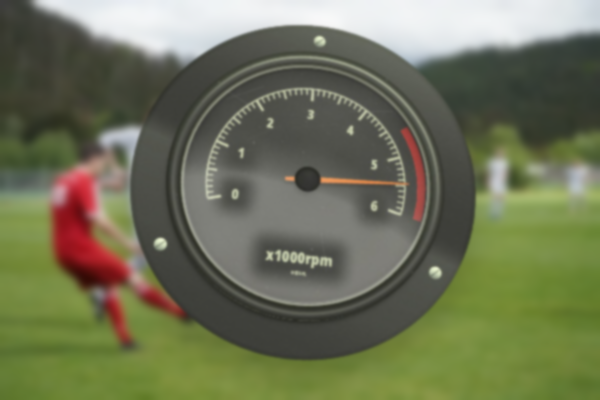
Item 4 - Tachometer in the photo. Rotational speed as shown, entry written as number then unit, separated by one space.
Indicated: 5500 rpm
